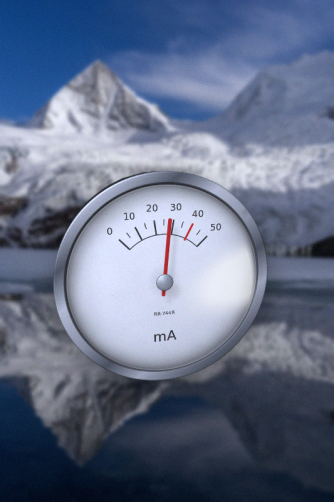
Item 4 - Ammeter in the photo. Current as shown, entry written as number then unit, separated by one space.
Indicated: 27.5 mA
